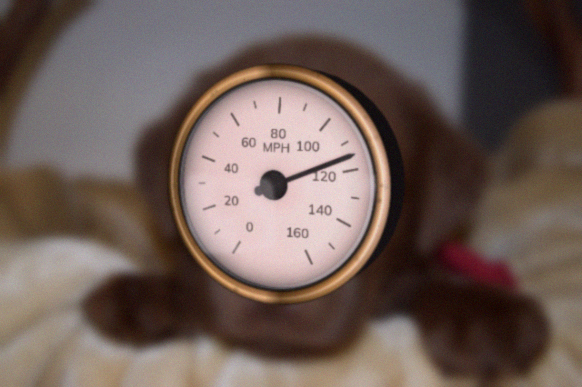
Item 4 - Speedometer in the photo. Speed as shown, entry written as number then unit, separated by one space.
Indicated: 115 mph
